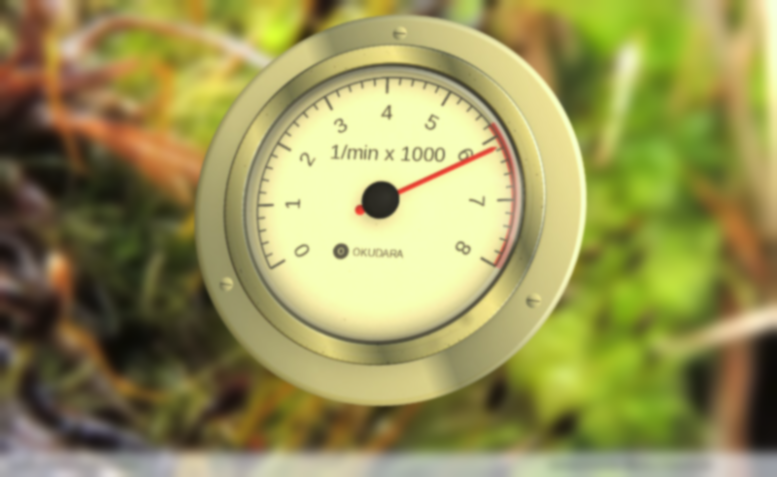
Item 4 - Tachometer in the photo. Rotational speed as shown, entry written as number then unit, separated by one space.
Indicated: 6200 rpm
